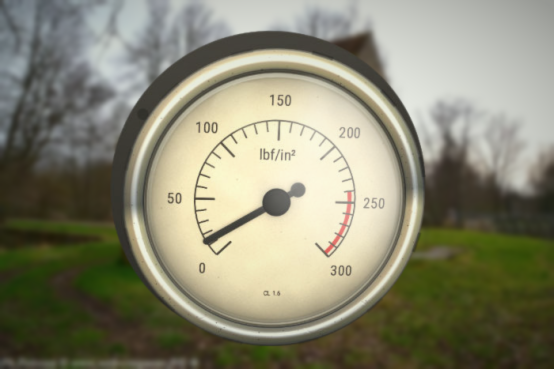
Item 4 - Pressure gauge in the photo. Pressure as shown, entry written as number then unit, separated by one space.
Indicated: 15 psi
